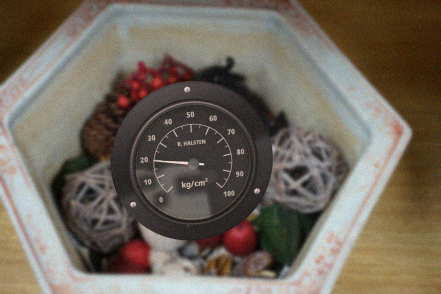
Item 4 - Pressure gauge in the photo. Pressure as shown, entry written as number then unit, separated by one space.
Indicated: 20 kg/cm²
